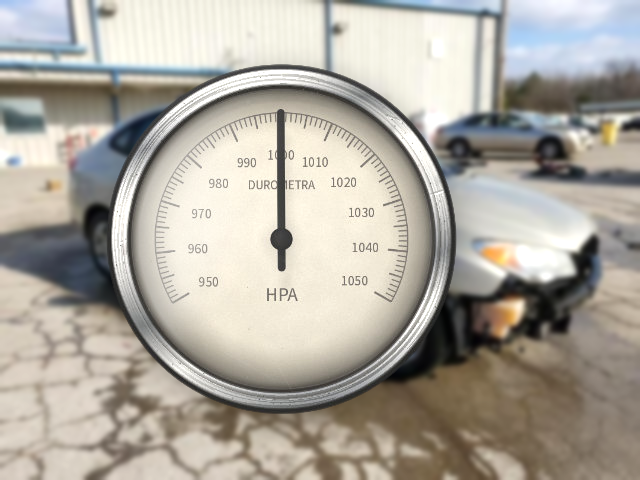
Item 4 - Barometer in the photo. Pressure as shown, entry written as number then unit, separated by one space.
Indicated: 1000 hPa
